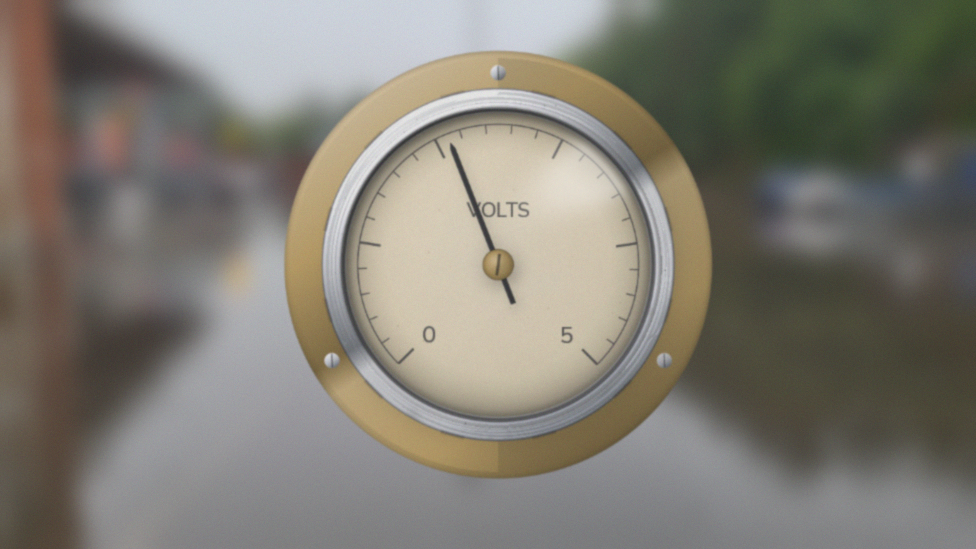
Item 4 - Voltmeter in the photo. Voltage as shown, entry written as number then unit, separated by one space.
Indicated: 2.1 V
